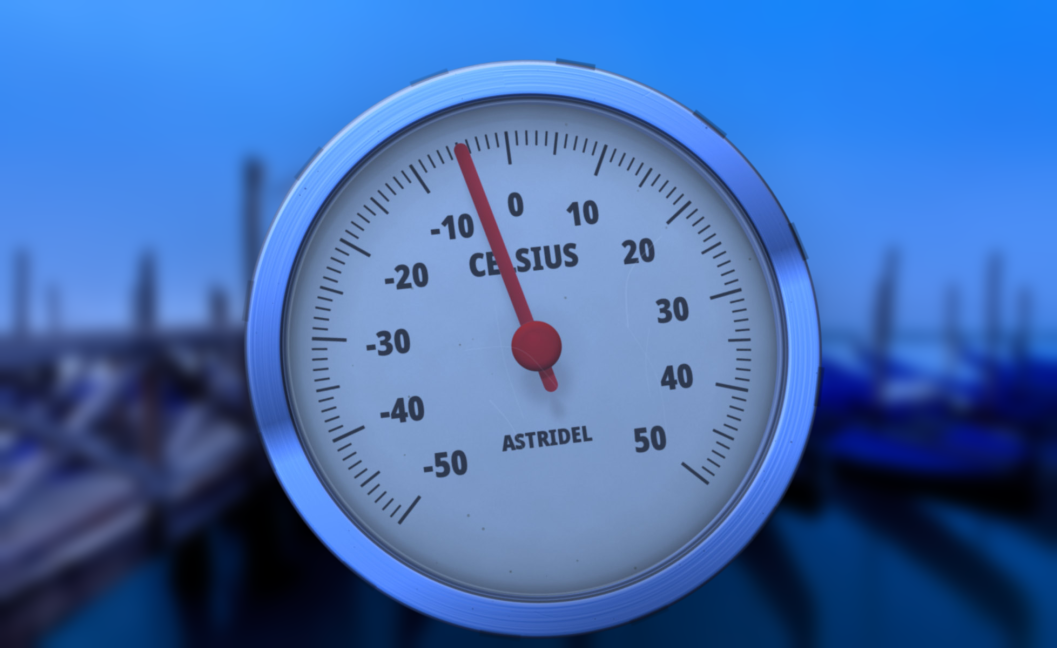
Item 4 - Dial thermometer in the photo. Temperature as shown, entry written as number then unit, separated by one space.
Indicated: -5 °C
